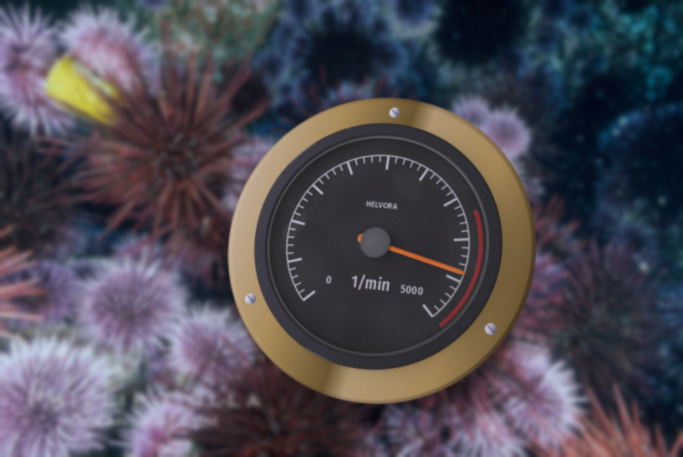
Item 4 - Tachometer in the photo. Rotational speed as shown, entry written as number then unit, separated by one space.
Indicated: 4400 rpm
